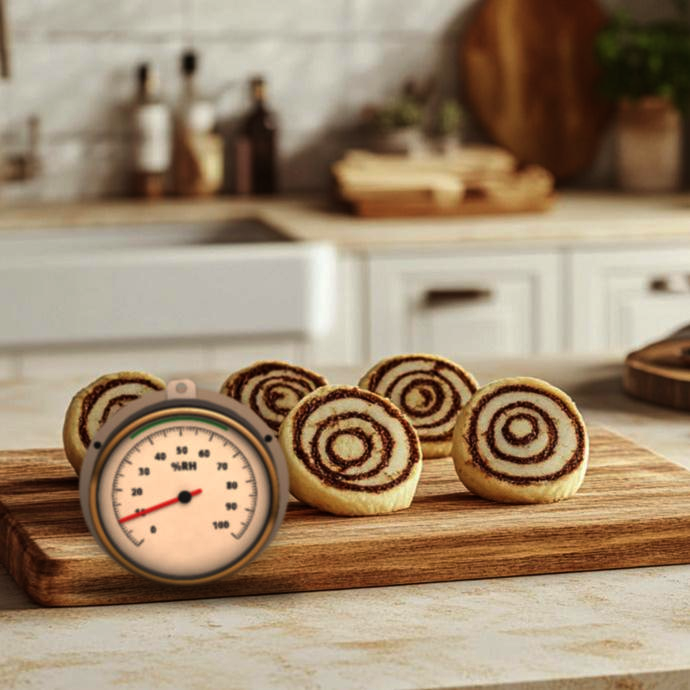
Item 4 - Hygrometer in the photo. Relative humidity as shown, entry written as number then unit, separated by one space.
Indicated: 10 %
